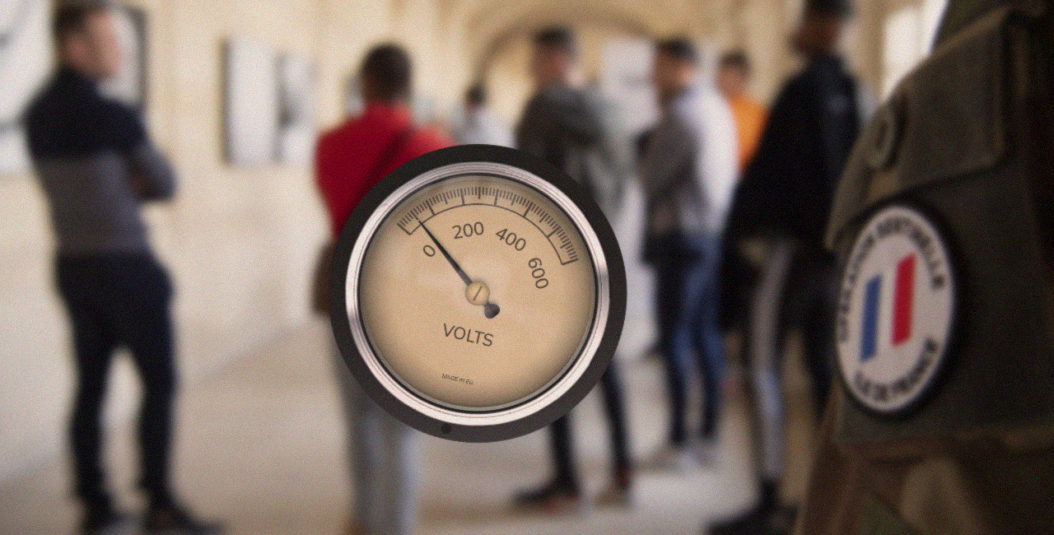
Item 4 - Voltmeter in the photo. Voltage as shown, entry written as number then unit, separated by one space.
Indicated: 50 V
